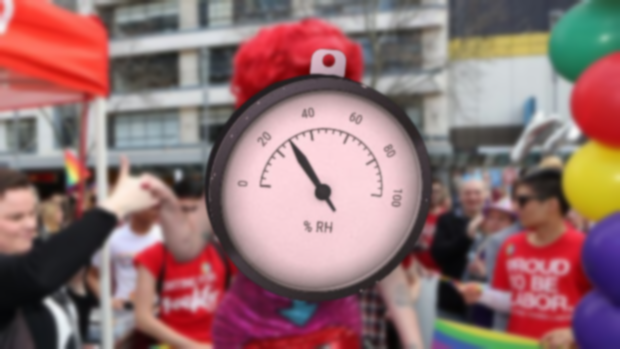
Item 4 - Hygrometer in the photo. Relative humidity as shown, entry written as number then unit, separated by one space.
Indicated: 28 %
